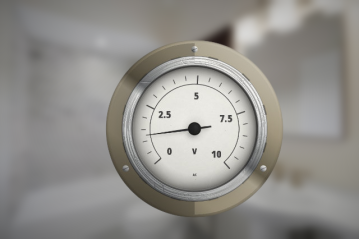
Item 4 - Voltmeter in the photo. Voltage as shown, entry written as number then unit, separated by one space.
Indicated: 1.25 V
